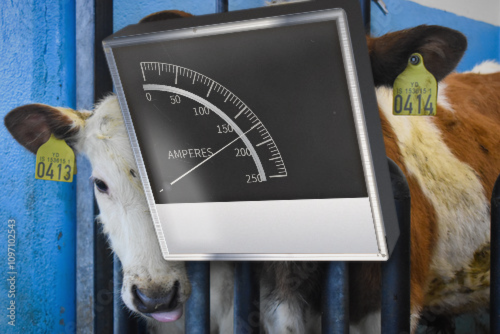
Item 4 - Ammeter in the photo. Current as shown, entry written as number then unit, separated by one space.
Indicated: 175 A
